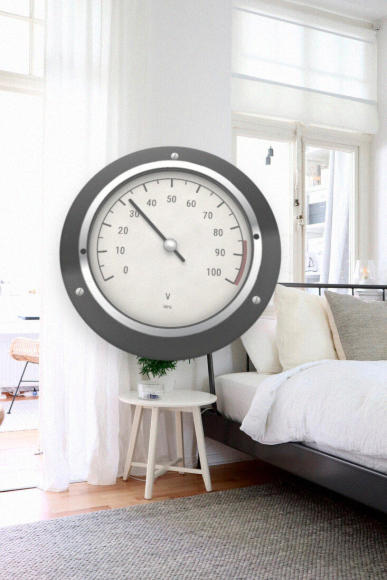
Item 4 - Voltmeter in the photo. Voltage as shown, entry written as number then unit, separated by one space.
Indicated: 32.5 V
